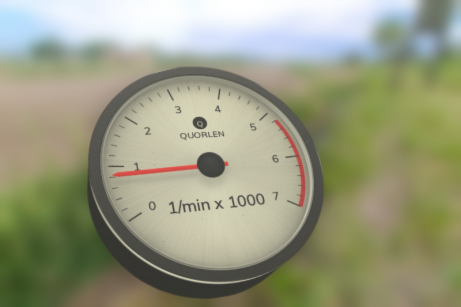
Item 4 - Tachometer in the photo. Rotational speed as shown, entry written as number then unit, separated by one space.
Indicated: 800 rpm
